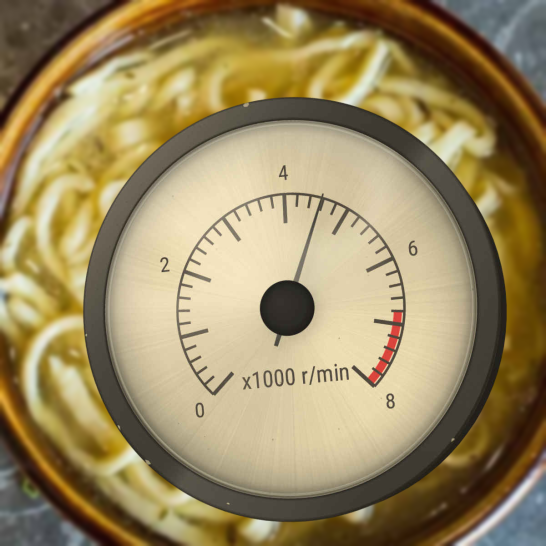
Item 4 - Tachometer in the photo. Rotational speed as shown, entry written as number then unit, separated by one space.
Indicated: 4600 rpm
